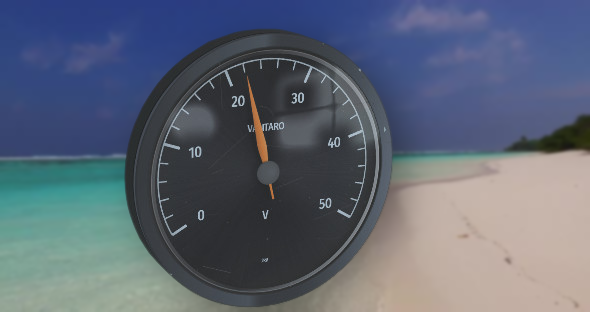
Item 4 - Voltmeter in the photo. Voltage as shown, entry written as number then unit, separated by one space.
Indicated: 22 V
